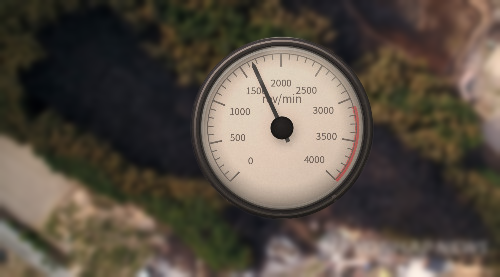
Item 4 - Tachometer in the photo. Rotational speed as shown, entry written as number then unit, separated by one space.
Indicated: 1650 rpm
